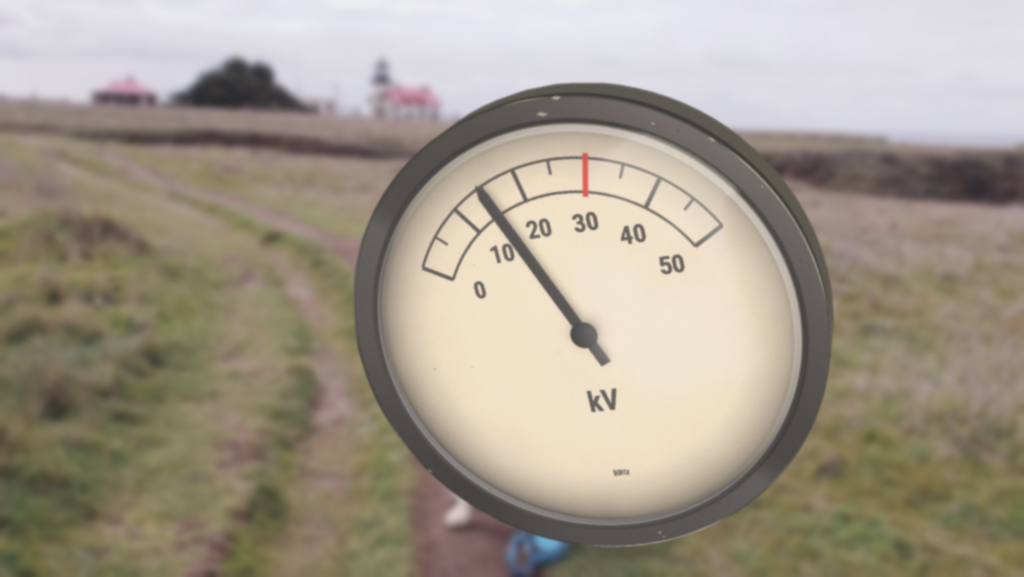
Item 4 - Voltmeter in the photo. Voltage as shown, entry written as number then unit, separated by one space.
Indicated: 15 kV
